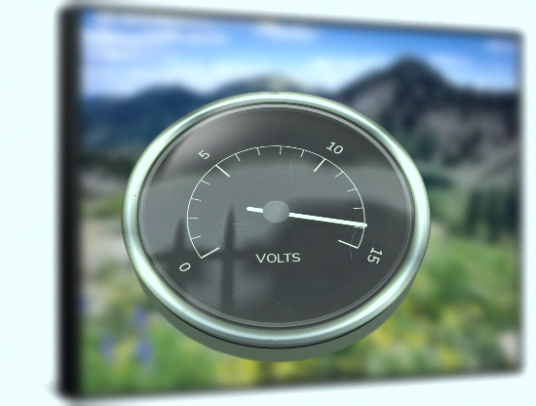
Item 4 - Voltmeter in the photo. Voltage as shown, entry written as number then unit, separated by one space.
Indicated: 14 V
